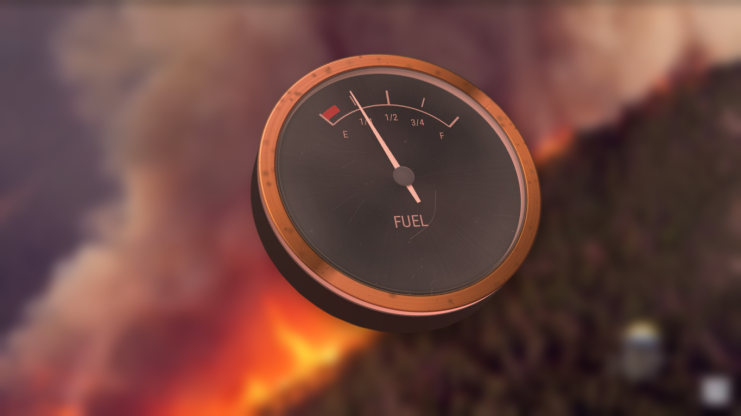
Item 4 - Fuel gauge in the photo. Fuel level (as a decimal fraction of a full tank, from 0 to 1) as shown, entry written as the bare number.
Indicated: 0.25
